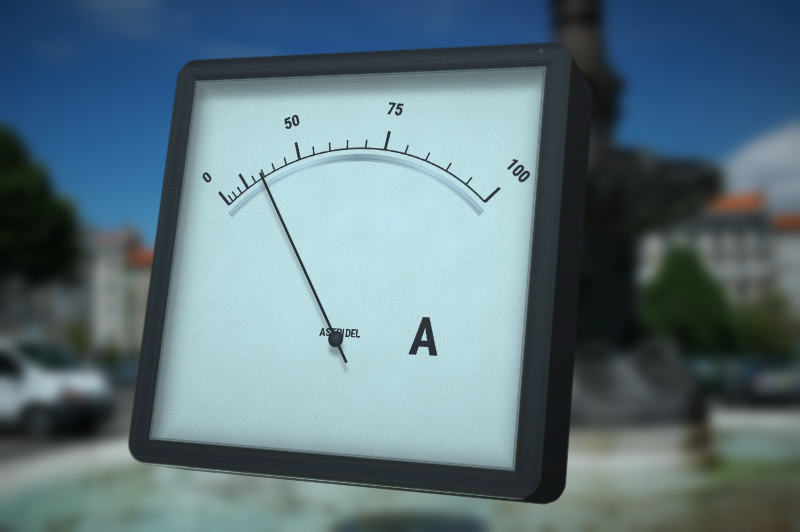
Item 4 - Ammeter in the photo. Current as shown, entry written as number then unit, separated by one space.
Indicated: 35 A
